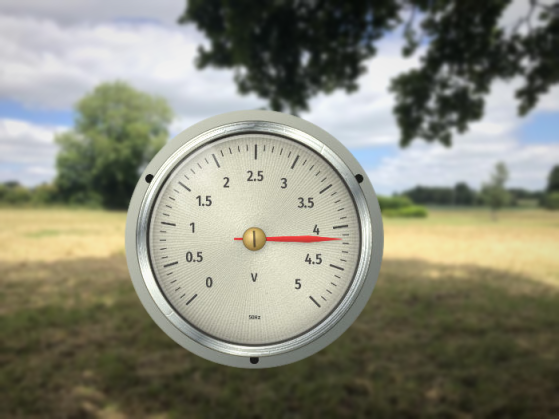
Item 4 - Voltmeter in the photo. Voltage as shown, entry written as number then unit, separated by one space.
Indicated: 4.15 V
